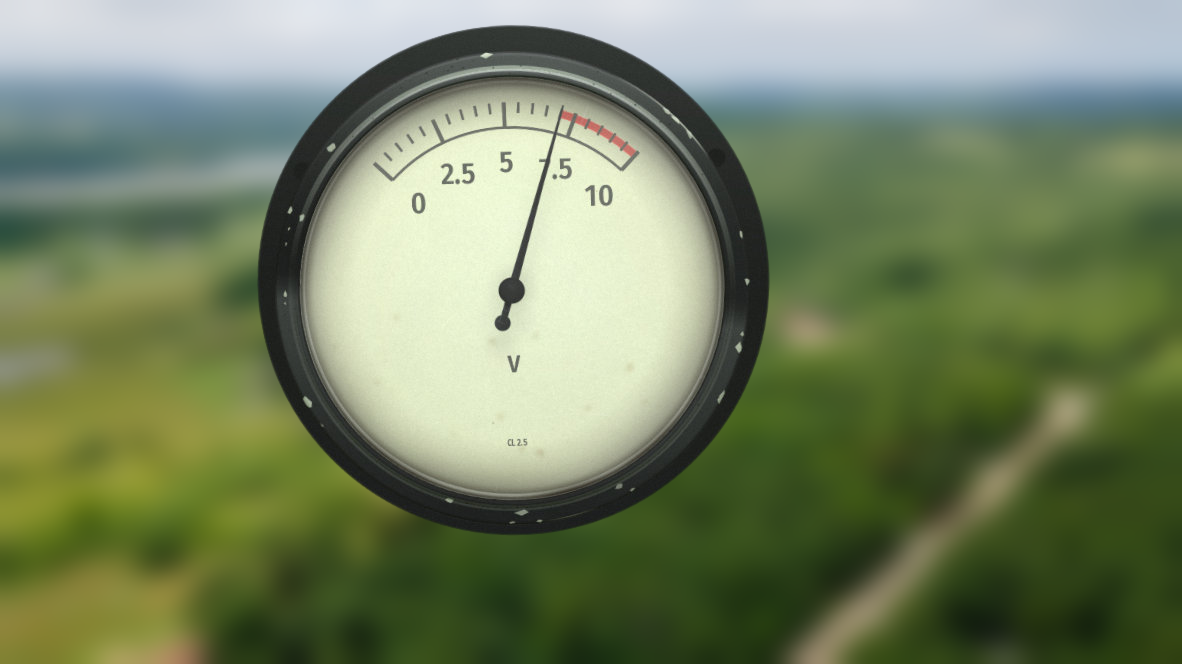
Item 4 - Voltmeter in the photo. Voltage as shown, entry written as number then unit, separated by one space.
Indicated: 7 V
